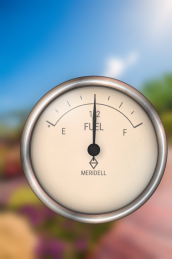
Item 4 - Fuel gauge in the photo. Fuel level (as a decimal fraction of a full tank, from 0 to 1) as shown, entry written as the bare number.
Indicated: 0.5
